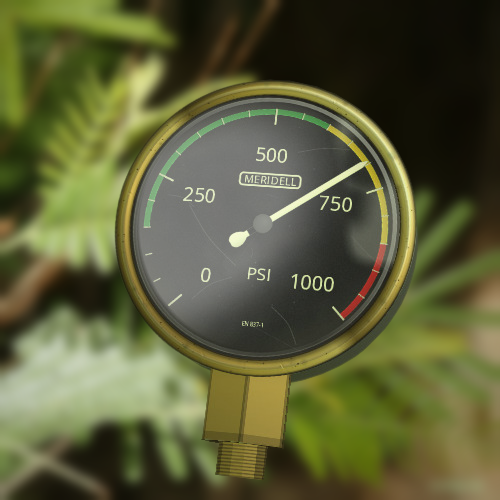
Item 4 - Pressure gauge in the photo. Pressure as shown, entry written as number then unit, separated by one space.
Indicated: 700 psi
